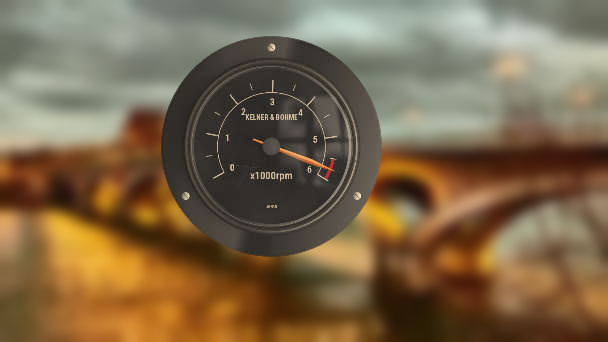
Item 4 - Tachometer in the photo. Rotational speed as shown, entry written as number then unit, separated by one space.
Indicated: 5750 rpm
